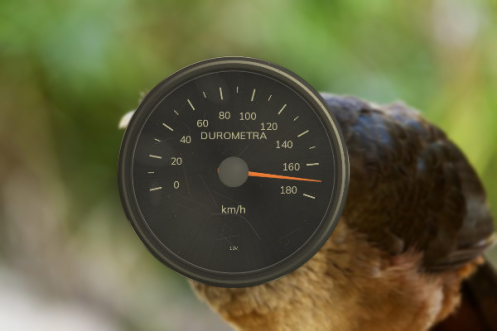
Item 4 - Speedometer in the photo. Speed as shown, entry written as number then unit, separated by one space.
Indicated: 170 km/h
